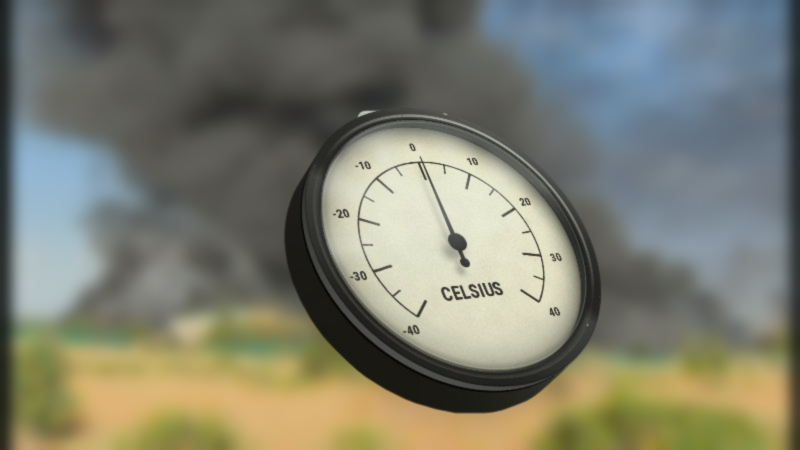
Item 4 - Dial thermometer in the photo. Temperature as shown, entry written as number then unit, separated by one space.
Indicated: 0 °C
